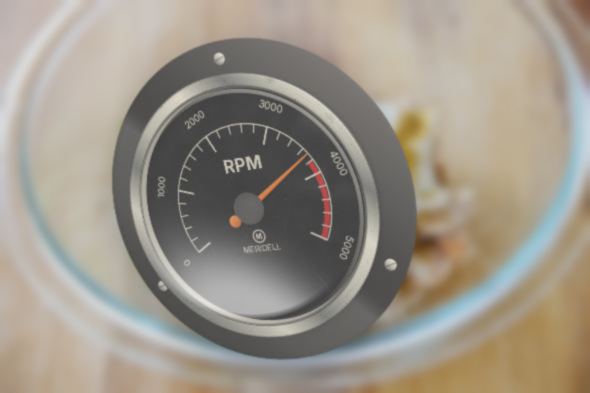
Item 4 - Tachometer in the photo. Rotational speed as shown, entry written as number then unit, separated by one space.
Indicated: 3700 rpm
